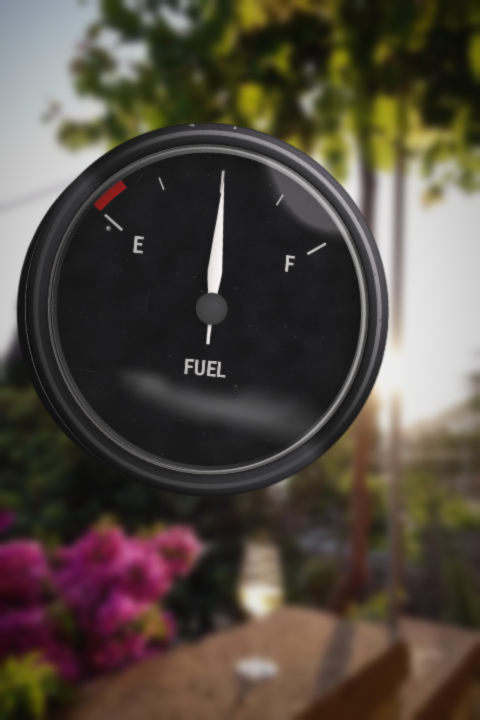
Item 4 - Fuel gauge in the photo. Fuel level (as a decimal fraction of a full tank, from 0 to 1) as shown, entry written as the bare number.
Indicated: 0.5
